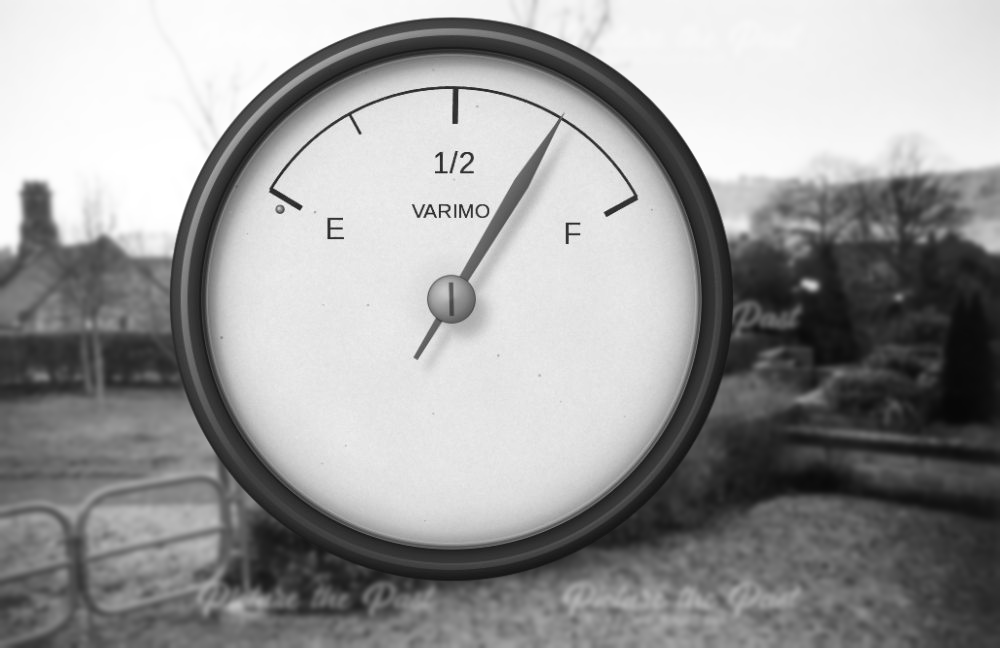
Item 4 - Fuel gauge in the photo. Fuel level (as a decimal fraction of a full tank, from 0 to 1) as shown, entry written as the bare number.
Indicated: 0.75
